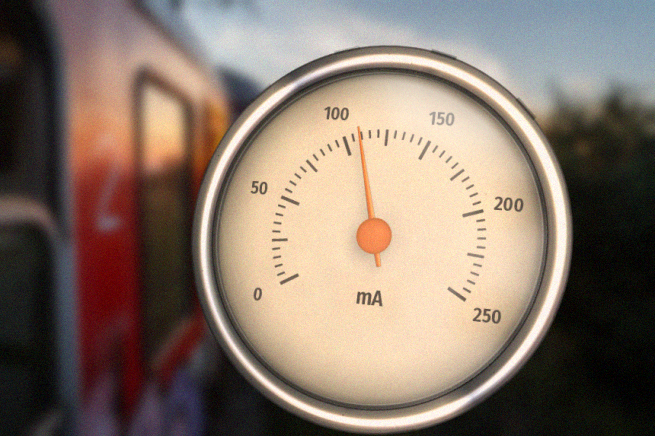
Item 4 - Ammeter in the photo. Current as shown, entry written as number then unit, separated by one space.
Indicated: 110 mA
